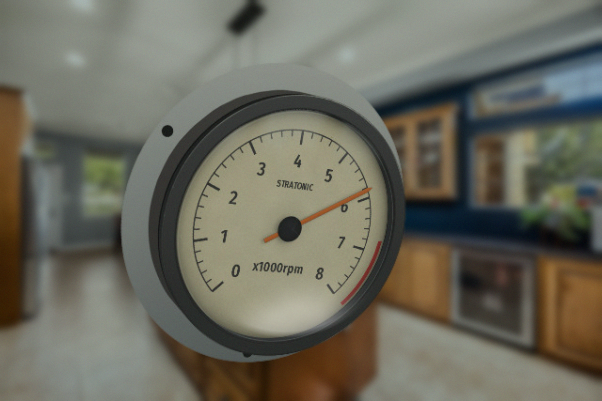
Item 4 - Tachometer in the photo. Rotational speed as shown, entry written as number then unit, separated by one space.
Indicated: 5800 rpm
